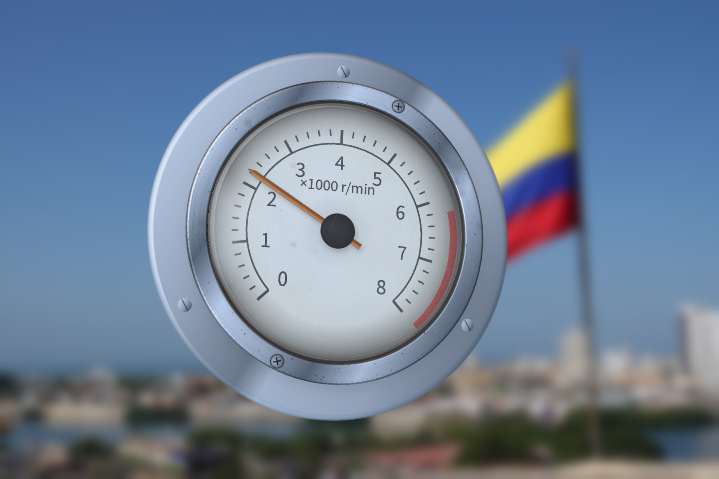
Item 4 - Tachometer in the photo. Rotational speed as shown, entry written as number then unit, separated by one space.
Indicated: 2200 rpm
